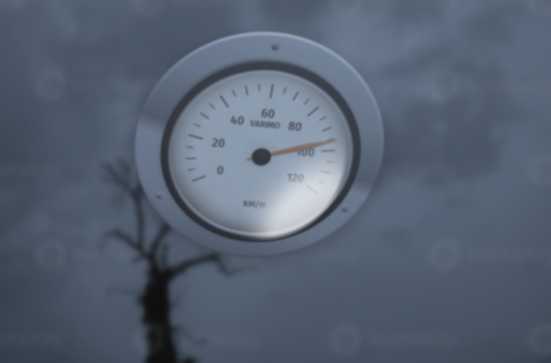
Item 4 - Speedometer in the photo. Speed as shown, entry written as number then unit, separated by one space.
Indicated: 95 km/h
